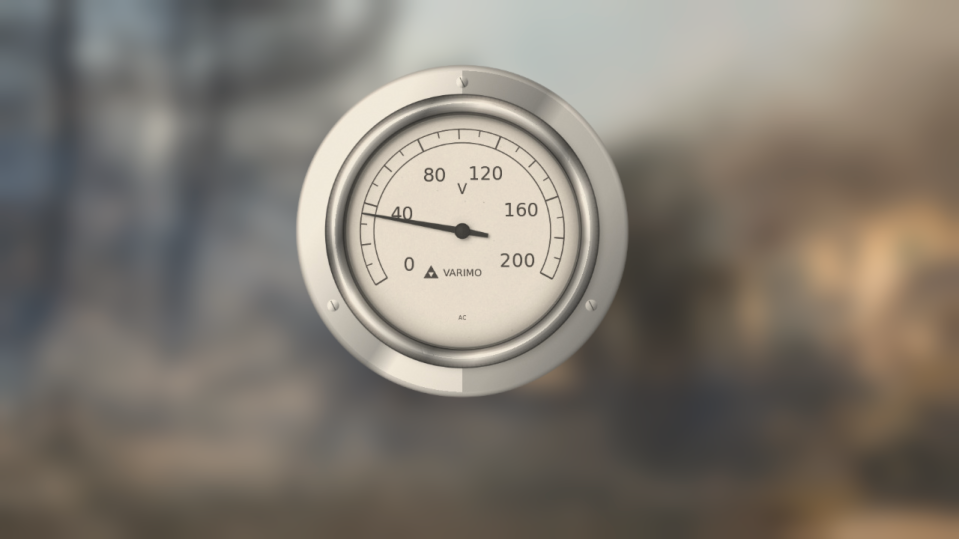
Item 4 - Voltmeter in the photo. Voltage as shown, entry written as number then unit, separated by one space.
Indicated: 35 V
